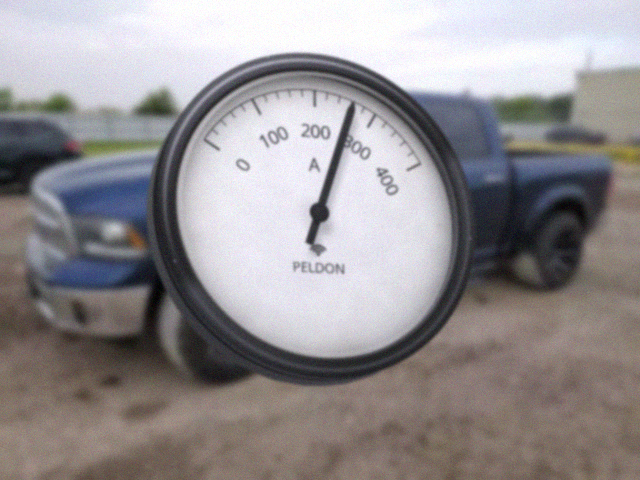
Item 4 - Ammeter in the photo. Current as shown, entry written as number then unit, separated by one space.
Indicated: 260 A
